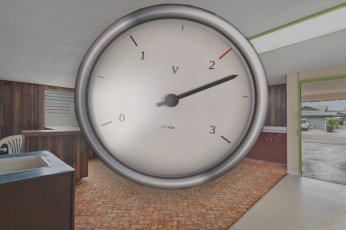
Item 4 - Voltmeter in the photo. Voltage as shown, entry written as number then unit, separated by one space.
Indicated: 2.25 V
